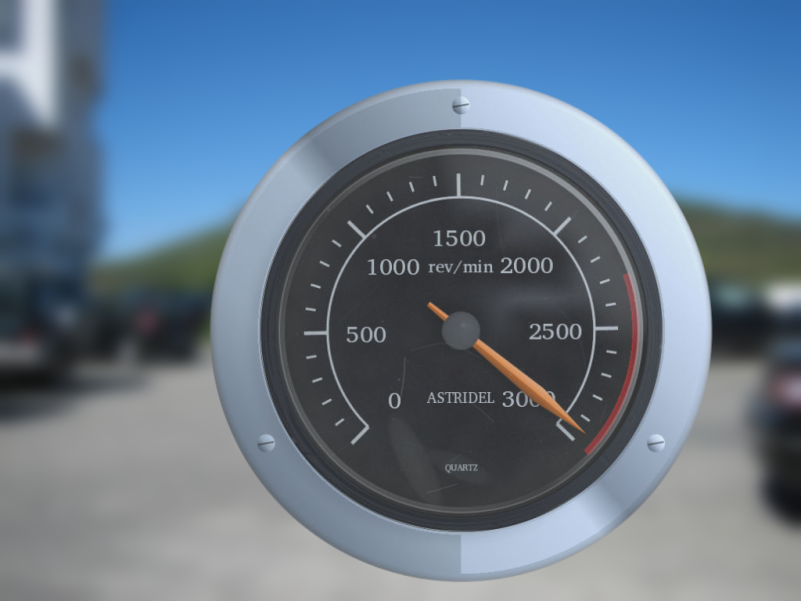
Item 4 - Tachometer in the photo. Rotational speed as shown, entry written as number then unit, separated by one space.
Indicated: 2950 rpm
